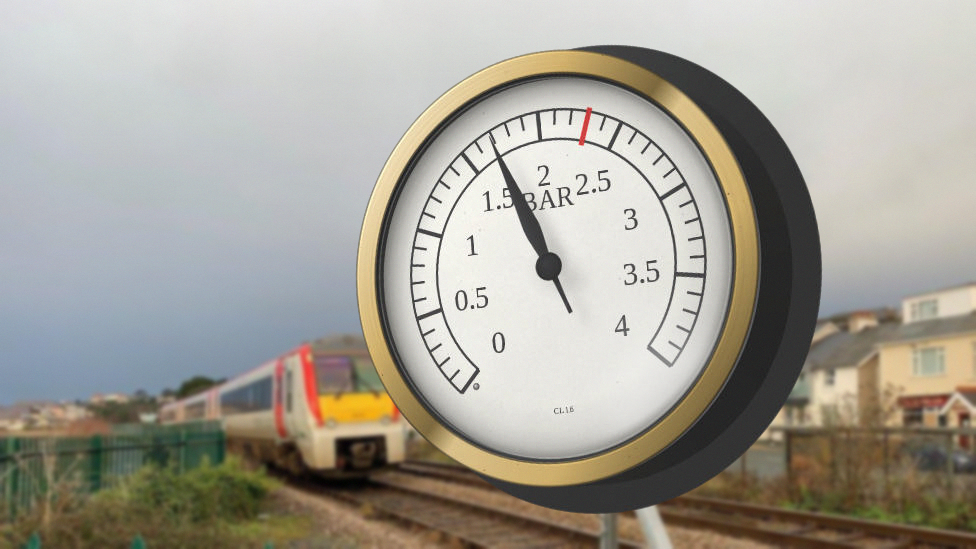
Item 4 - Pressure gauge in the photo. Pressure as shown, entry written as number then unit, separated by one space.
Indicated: 1.7 bar
